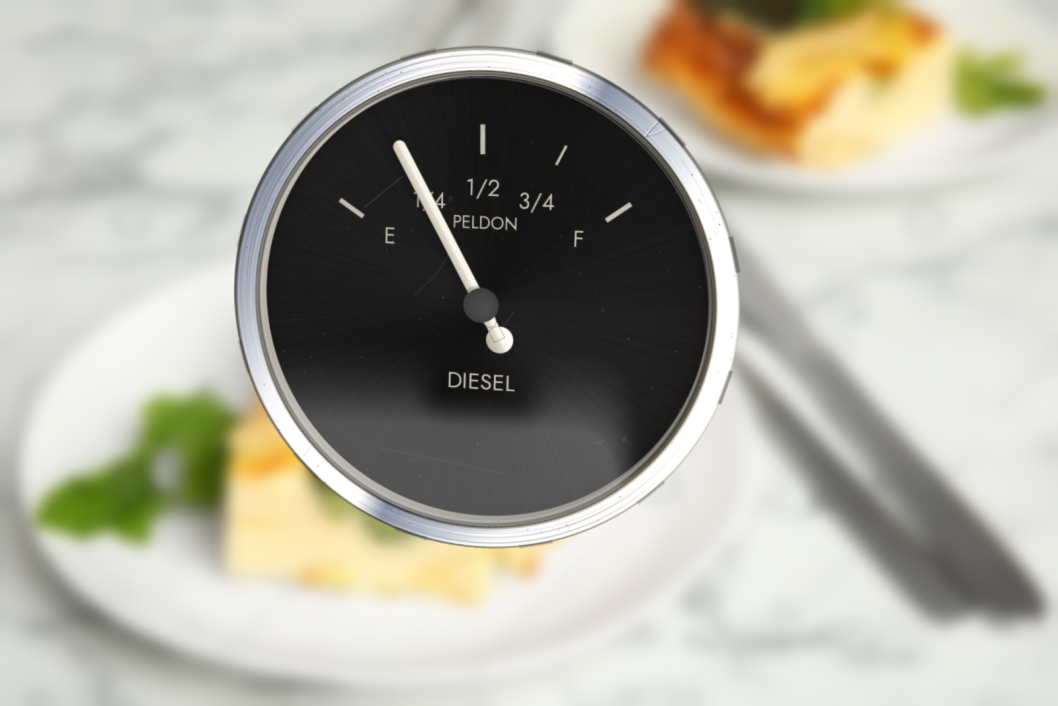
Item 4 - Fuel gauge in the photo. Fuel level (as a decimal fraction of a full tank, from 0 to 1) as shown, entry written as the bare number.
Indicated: 0.25
